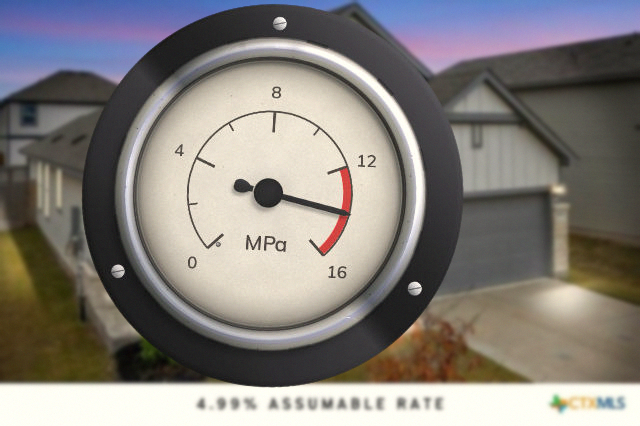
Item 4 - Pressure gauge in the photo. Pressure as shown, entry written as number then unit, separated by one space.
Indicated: 14 MPa
